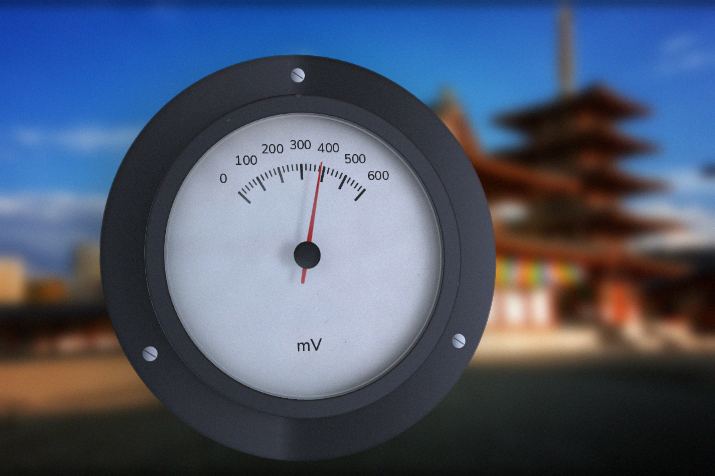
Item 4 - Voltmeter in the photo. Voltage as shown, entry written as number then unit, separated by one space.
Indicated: 380 mV
